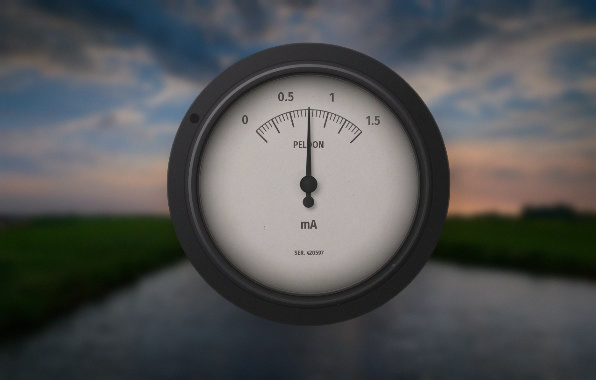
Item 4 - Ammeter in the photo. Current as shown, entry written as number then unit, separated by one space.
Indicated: 0.75 mA
